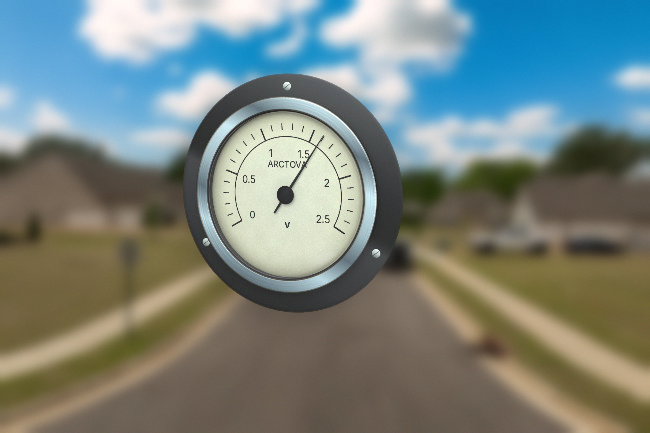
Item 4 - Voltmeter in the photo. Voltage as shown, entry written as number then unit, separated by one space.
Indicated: 1.6 V
